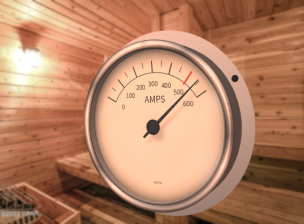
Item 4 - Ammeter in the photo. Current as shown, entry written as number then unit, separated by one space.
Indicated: 550 A
